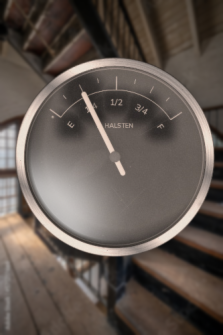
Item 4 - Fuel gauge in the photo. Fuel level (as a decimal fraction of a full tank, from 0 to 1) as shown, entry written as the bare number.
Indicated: 0.25
